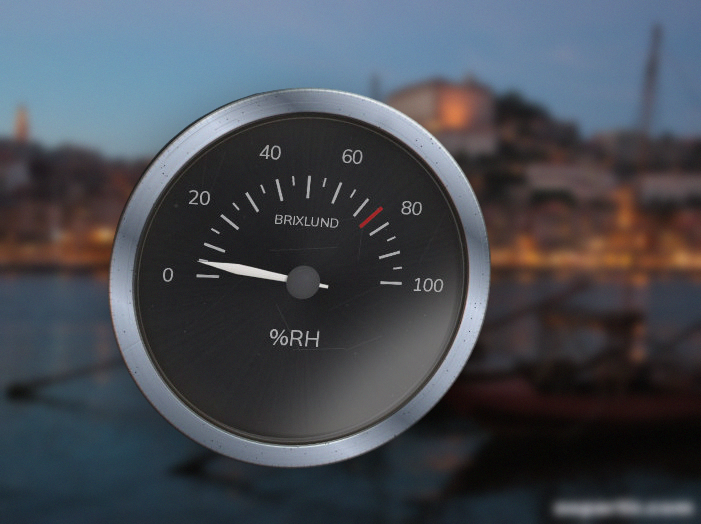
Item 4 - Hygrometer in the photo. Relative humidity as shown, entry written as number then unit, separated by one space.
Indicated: 5 %
